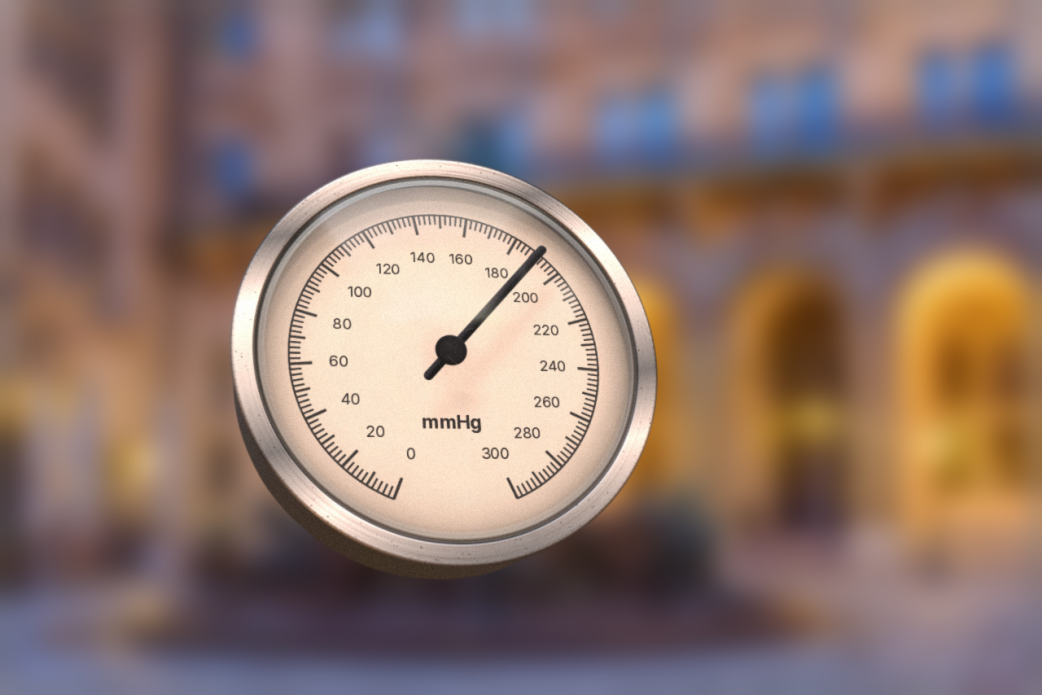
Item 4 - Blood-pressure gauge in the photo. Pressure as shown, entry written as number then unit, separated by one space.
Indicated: 190 mmHg
